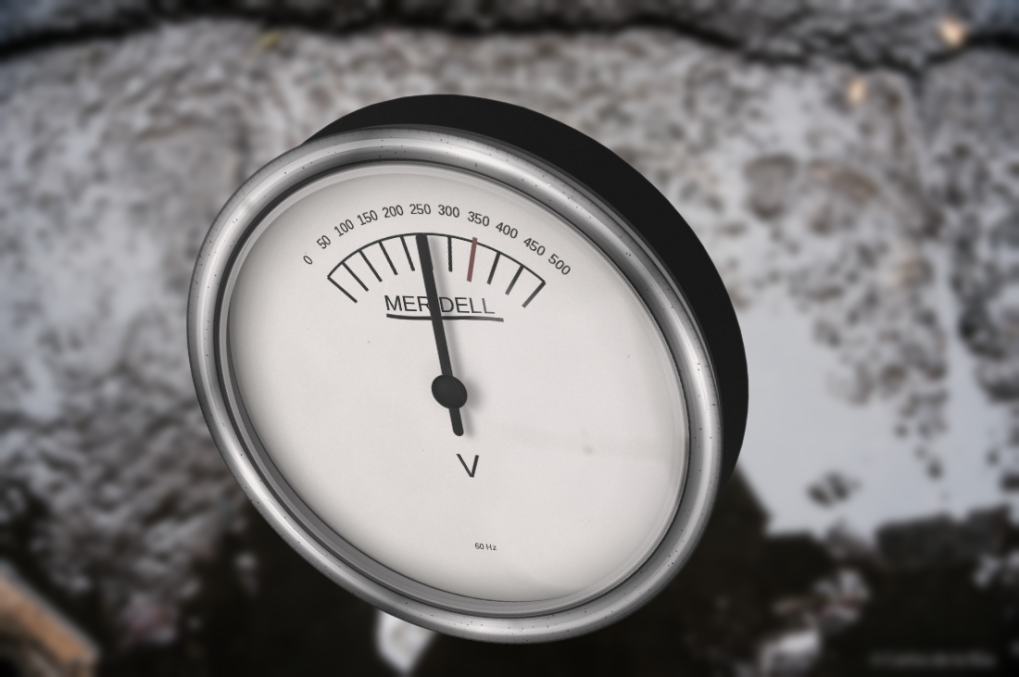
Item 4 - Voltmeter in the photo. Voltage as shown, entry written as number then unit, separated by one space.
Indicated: 250 V
